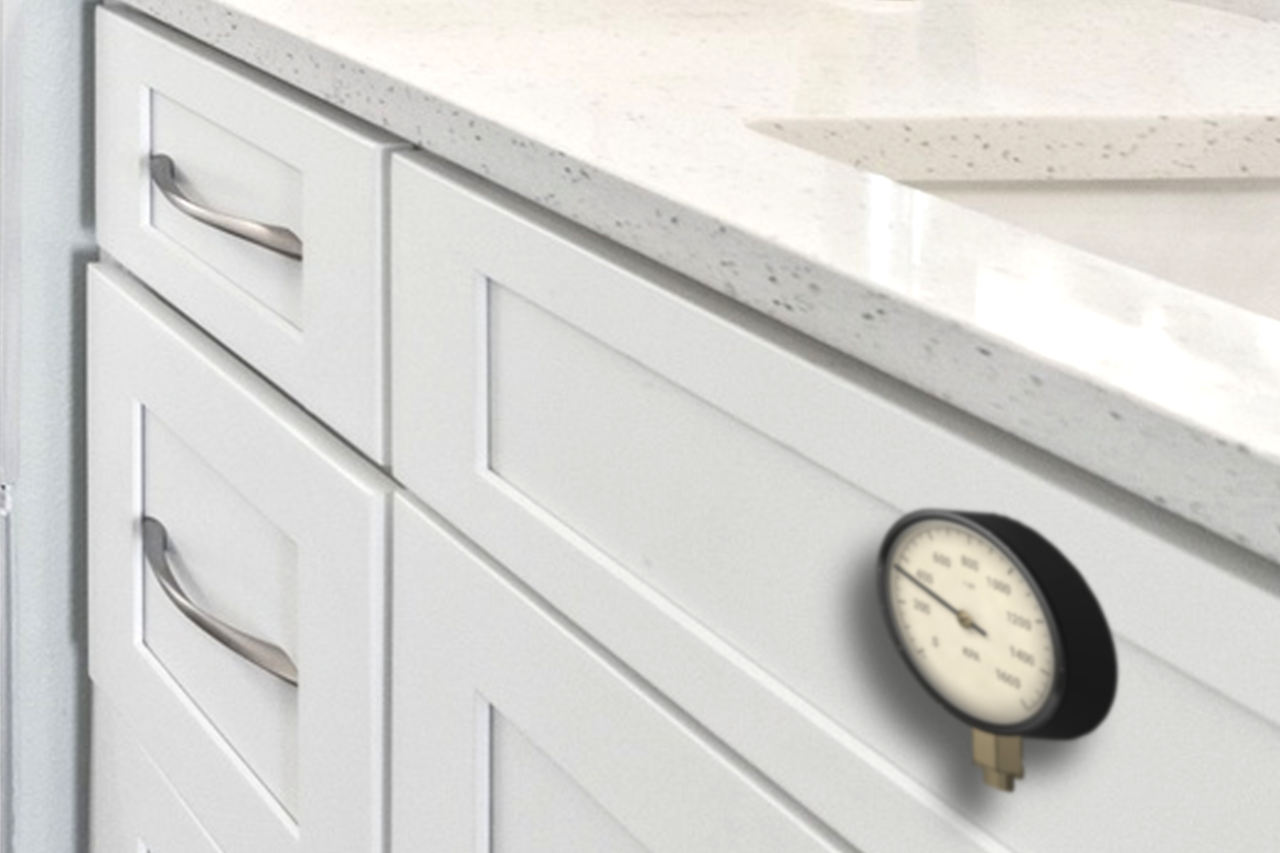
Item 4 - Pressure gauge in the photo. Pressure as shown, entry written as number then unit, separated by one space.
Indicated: 350 kPa
